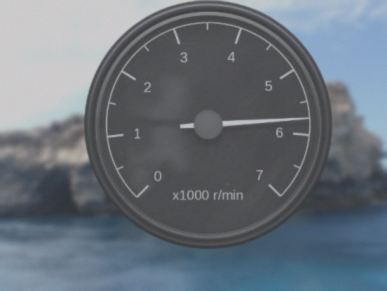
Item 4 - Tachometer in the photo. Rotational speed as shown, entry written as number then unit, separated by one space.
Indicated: 5750 rpm
